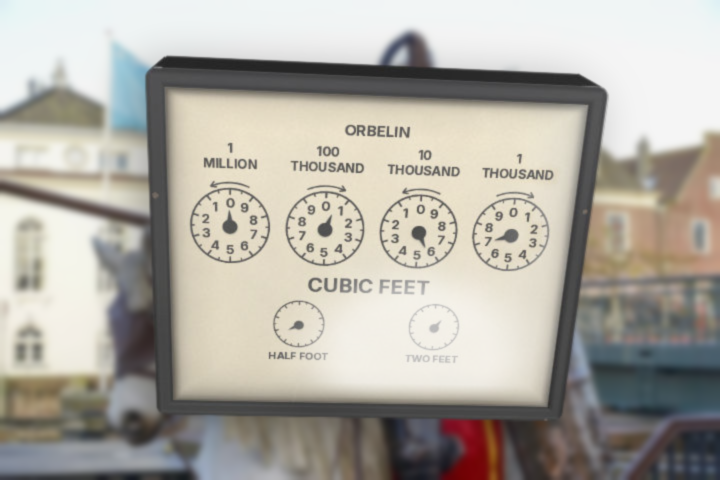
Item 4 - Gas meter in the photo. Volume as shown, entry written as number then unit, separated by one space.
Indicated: 5700 ft³
